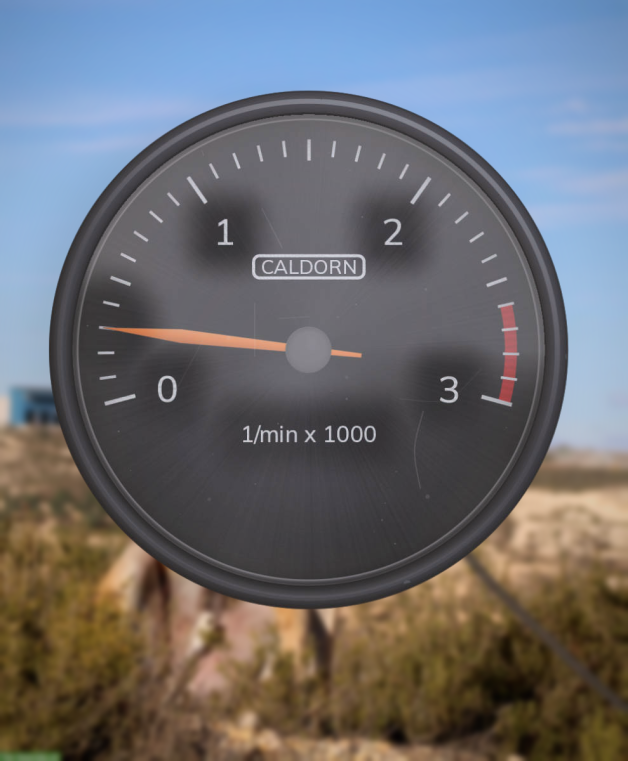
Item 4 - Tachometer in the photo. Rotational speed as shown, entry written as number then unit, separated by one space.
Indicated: 300 rpm
